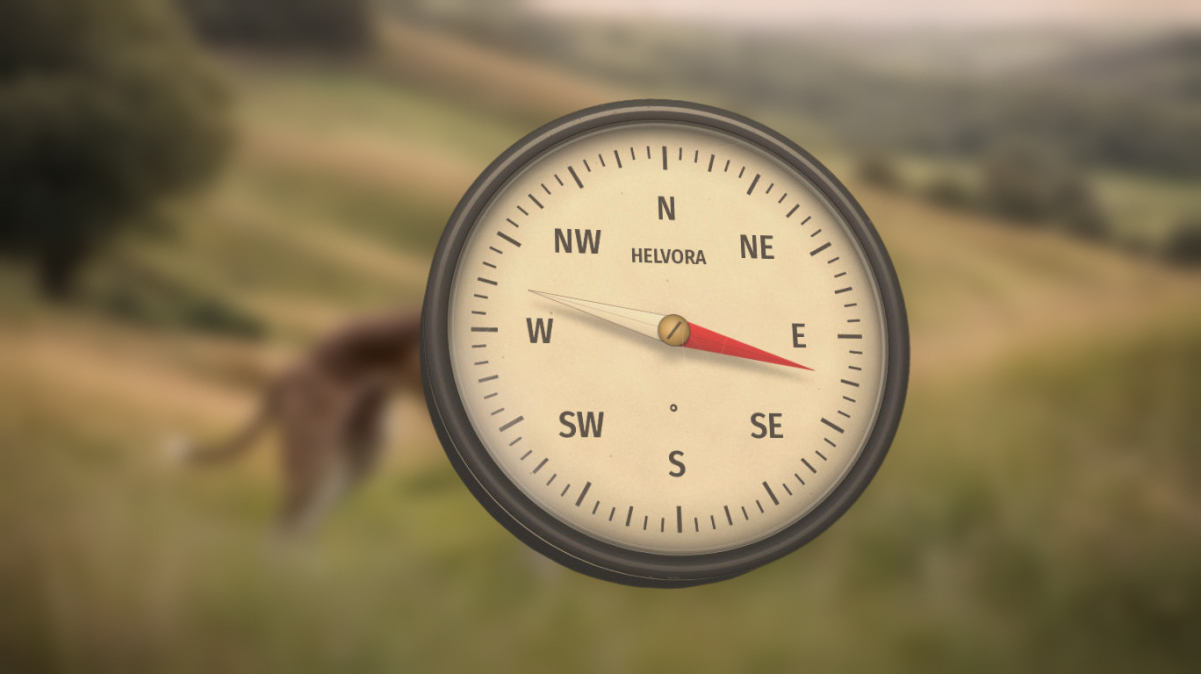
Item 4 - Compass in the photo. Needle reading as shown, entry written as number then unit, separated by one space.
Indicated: 105 °
